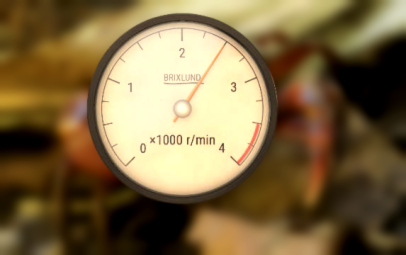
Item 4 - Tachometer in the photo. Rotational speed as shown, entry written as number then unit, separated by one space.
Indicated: 2500 rpm
